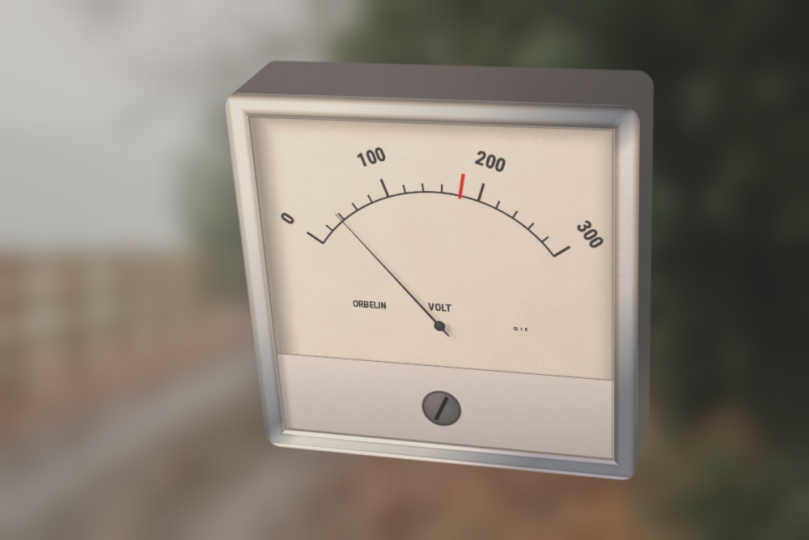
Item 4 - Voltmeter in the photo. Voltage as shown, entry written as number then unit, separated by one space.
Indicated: 40 V
